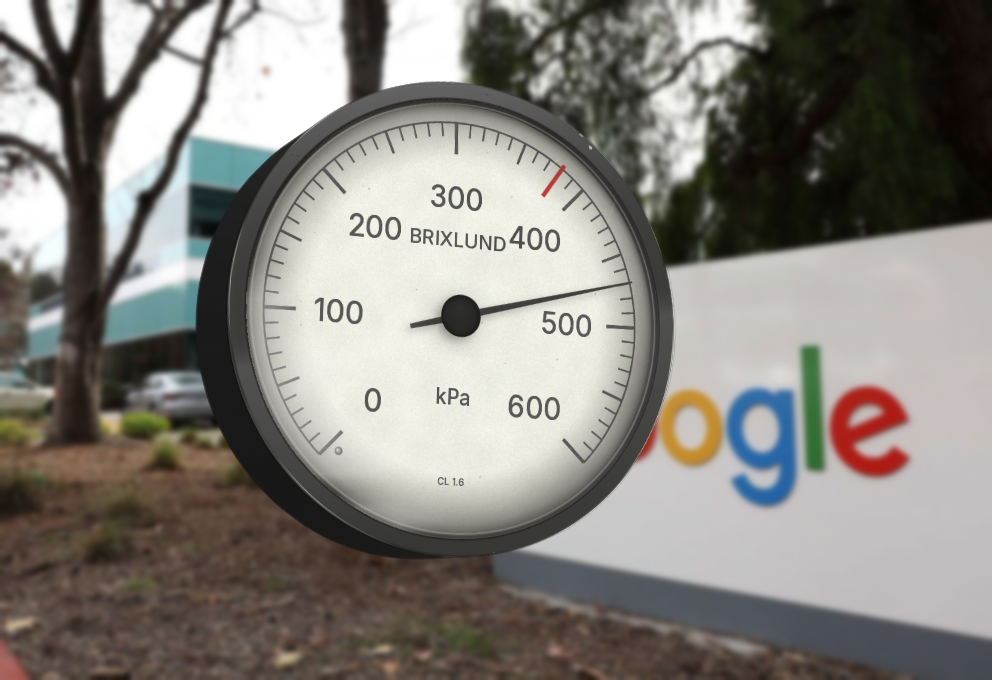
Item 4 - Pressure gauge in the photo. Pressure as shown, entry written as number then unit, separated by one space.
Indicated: 470 kPa
